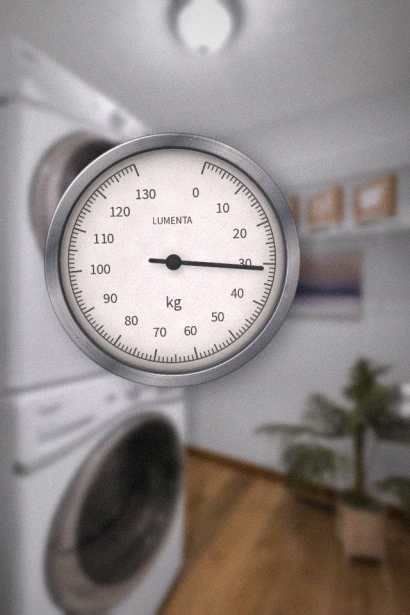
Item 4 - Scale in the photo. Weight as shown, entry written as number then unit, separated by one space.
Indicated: 31 kg
